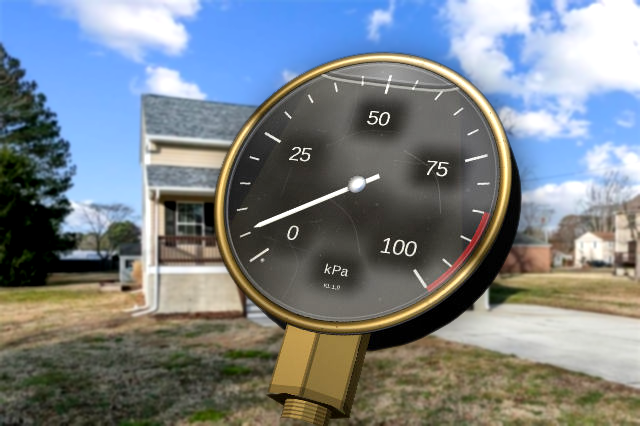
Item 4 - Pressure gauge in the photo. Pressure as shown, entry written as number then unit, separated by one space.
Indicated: 5 kPa
